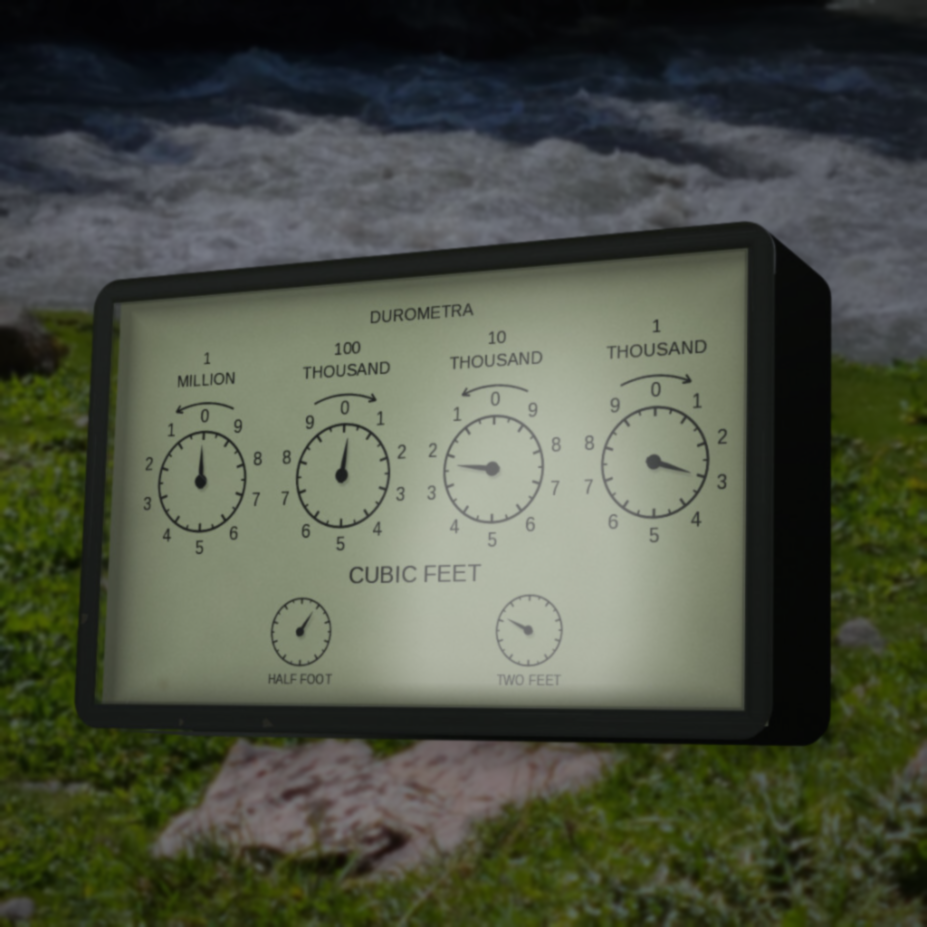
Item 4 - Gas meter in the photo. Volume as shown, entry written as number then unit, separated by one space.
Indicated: 2300 ft³
